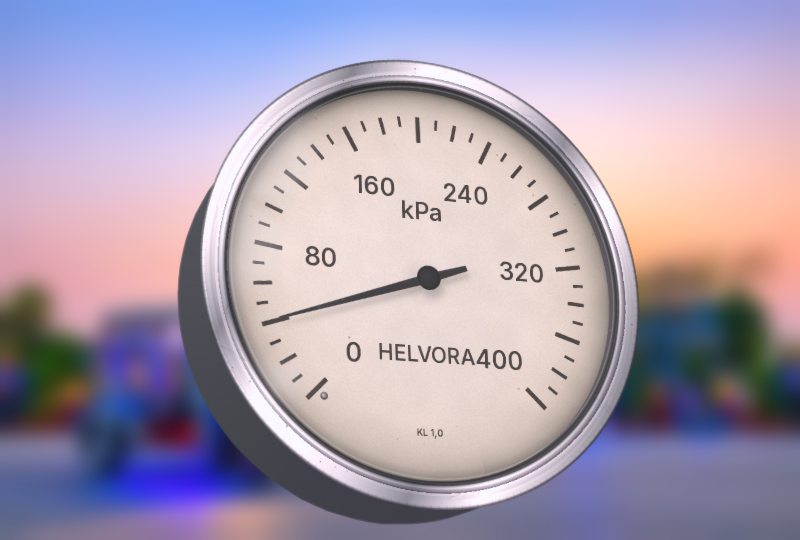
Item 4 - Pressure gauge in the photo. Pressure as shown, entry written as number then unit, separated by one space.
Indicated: 40 kPa
